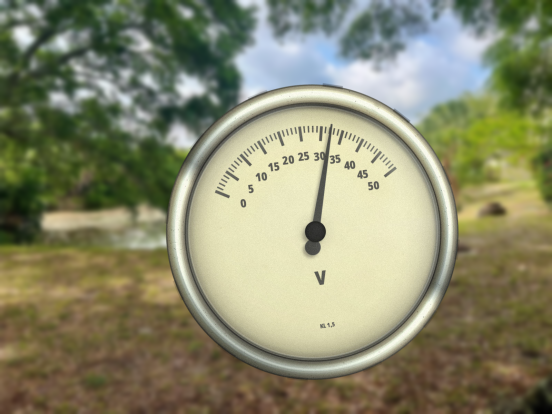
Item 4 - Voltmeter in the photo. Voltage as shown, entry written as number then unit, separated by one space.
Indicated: 32 V
